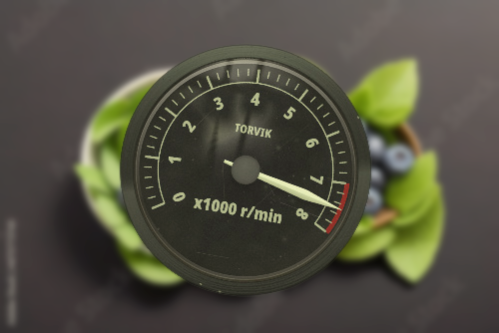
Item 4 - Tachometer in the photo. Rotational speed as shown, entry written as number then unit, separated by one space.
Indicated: 7500 rpm
